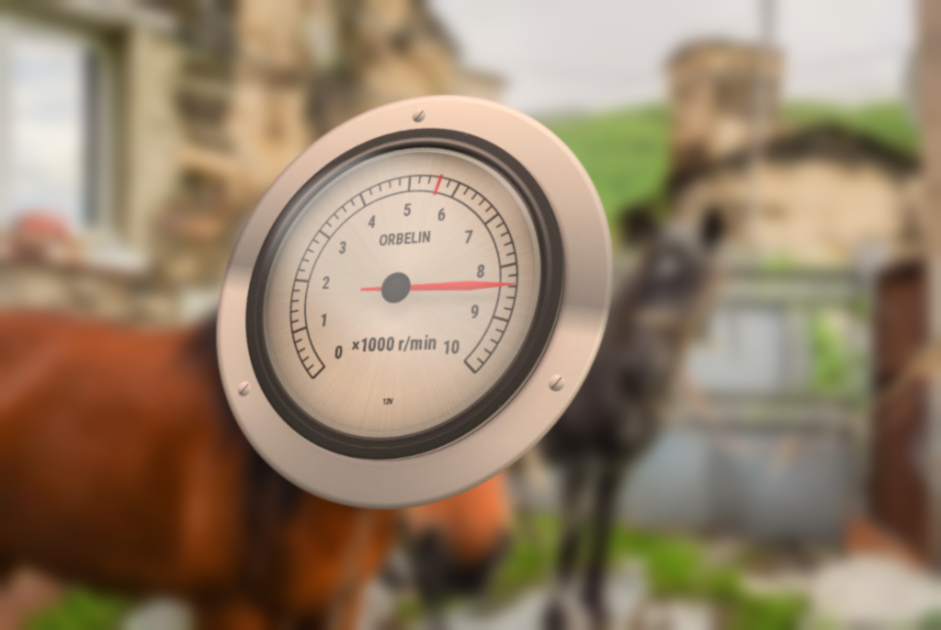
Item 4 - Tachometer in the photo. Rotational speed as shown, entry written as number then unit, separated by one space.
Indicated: 8400 rpm
